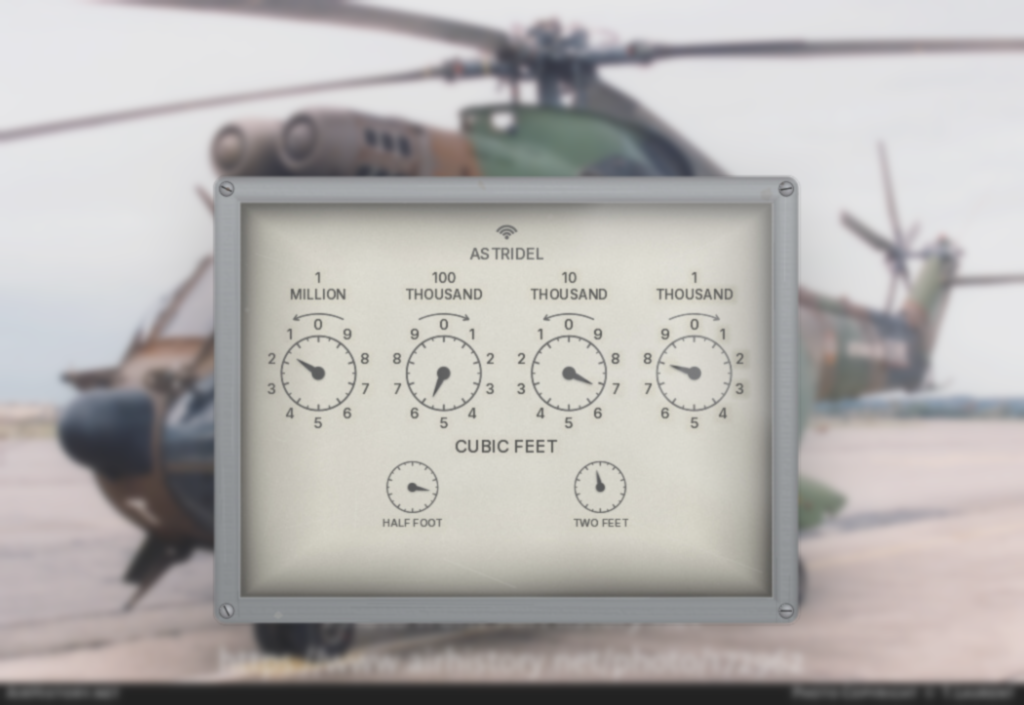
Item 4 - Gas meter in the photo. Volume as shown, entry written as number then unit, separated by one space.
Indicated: 156800 ft³
